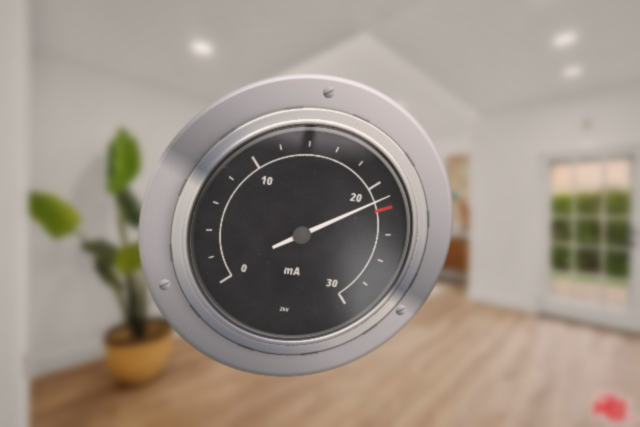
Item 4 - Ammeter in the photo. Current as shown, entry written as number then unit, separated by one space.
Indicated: 21 mA
